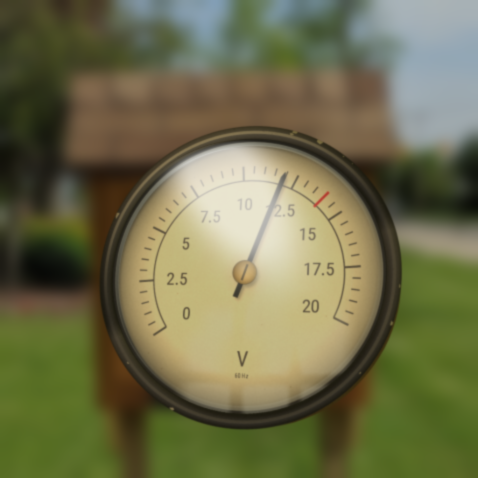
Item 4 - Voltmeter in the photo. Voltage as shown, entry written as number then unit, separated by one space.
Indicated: 12 V
